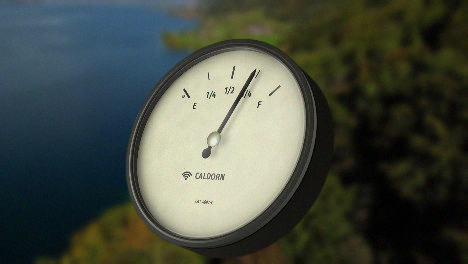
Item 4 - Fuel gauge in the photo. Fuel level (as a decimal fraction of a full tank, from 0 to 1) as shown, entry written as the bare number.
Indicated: 0.75
